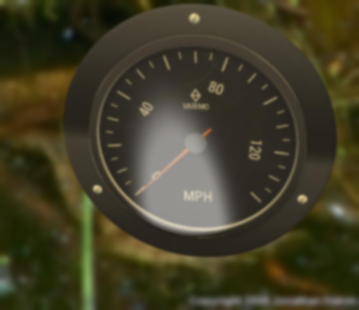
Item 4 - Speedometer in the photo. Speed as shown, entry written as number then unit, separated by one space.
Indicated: 0 mph
